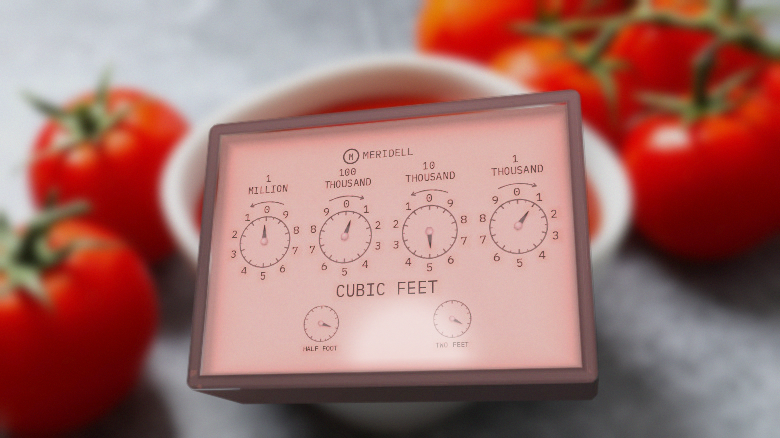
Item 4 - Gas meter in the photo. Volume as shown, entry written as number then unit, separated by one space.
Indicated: 5100 ft³
